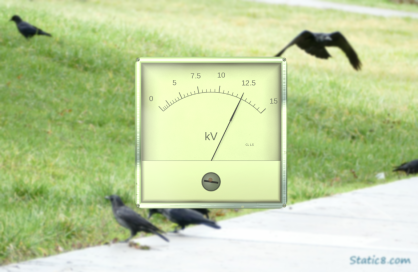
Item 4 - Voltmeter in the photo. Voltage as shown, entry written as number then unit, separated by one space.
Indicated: 12.5 kV
